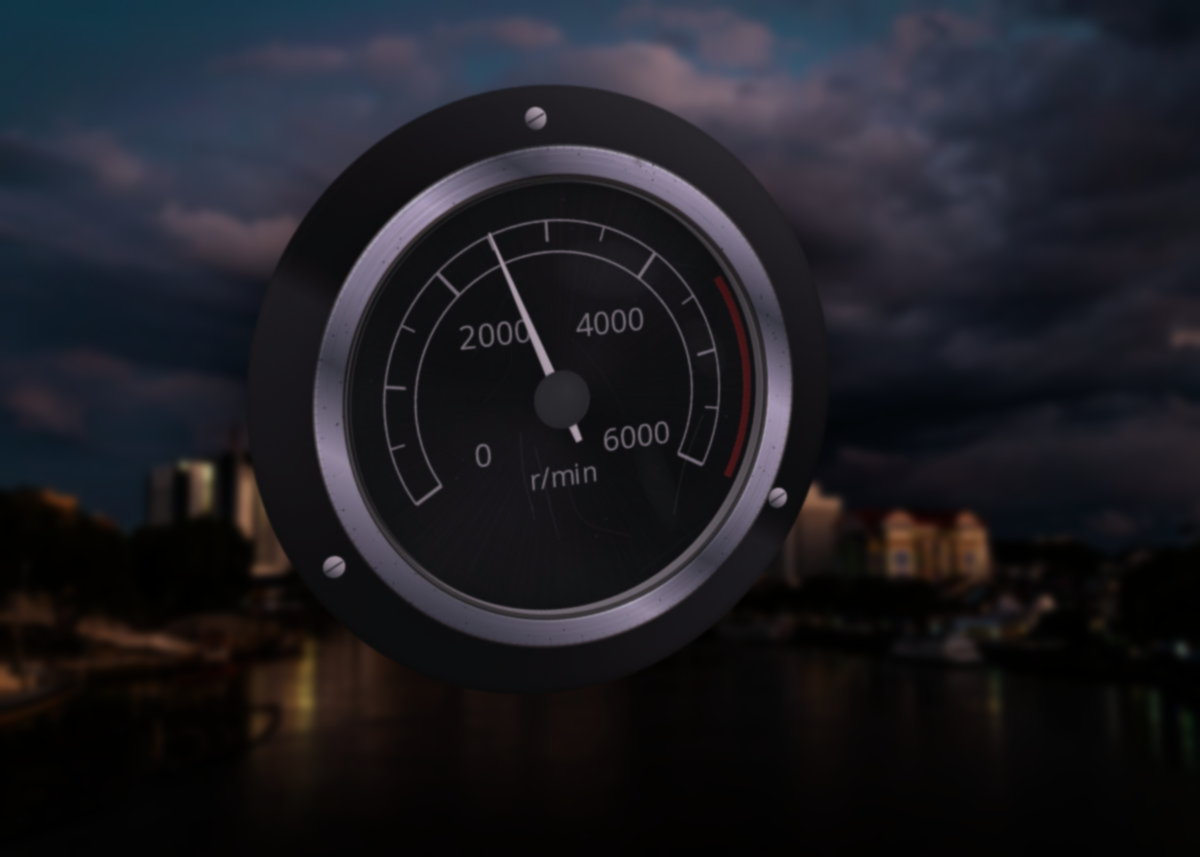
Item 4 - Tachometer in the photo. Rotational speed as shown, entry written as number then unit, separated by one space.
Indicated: 2500 rpm
